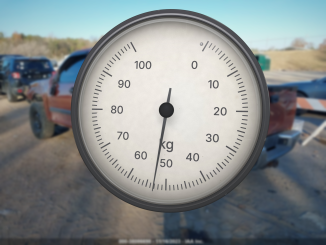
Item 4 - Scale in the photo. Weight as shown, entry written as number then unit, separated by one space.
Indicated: 53 kg
